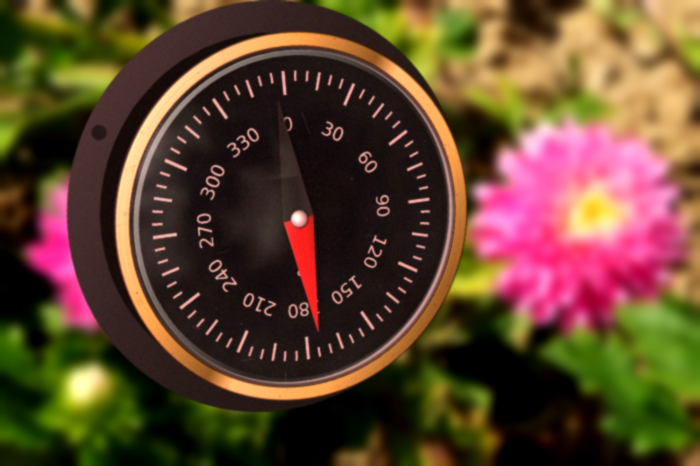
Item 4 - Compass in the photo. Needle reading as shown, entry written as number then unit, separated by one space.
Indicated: 175 °
